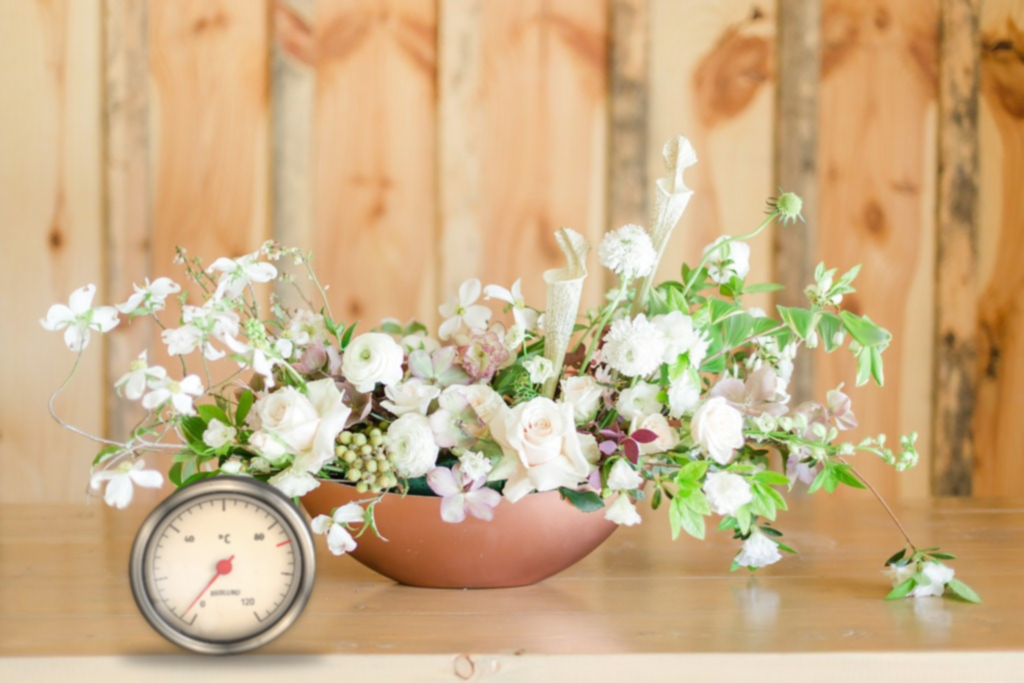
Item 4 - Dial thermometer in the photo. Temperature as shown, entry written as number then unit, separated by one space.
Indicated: 4 °C
